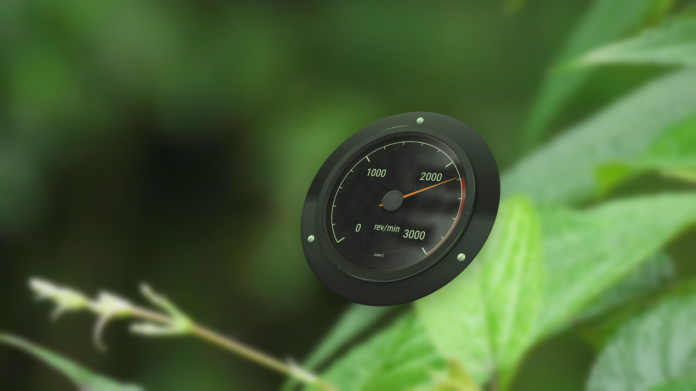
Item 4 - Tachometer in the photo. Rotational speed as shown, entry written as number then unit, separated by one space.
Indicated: 2200 rpm
